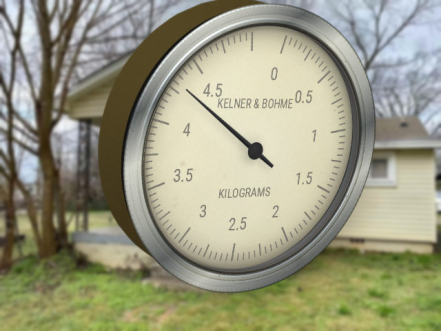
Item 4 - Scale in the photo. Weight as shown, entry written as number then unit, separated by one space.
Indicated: 4.3 kg
